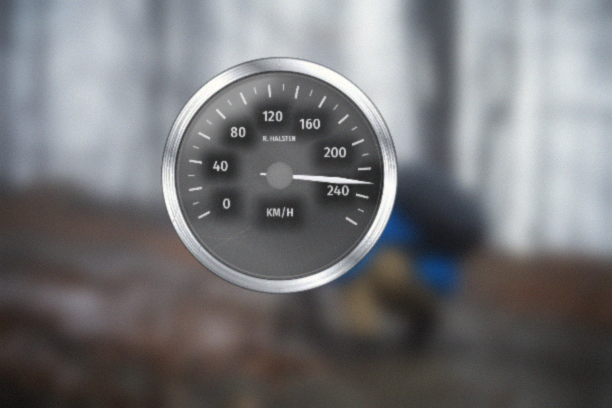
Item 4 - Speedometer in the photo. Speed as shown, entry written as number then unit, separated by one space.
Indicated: 230 km/h
